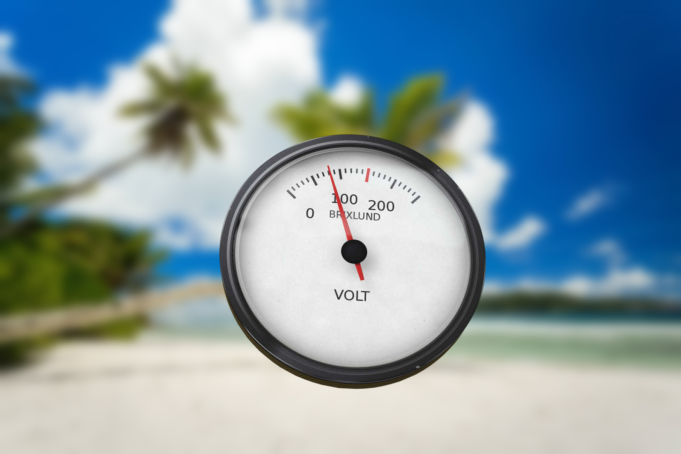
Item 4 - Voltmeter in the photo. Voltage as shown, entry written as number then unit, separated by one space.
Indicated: 80 V
